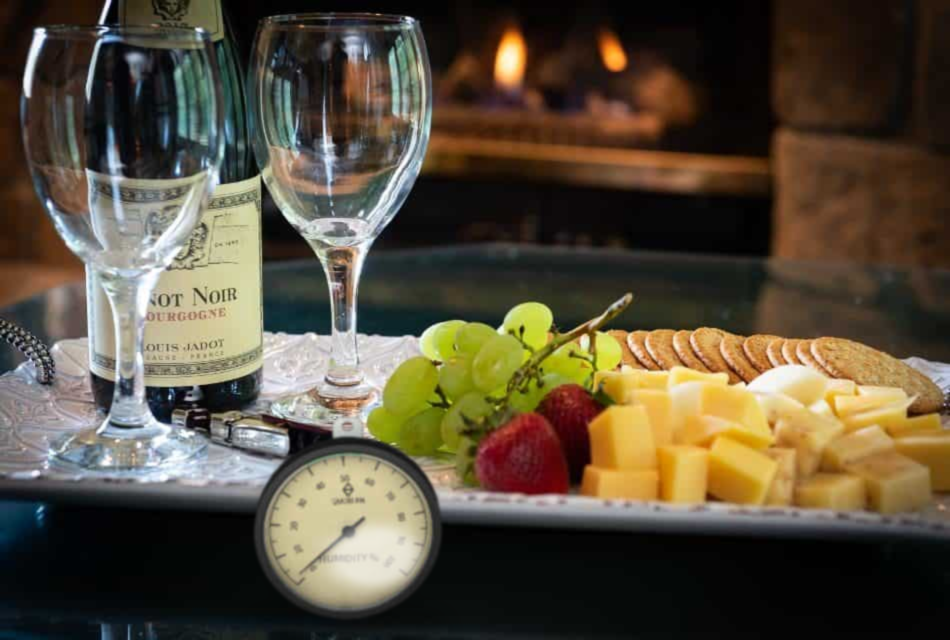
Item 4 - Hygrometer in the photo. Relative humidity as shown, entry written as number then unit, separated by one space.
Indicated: 2.5 %
